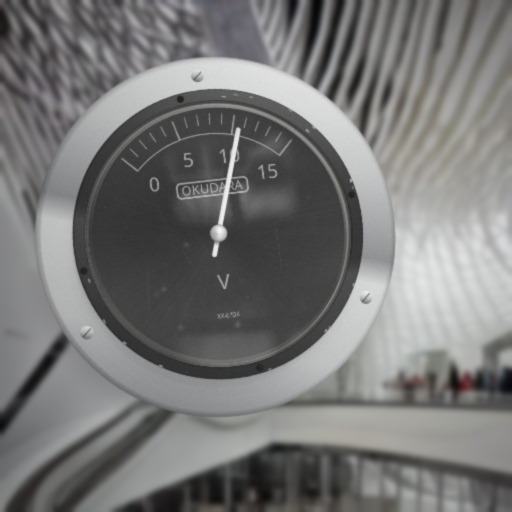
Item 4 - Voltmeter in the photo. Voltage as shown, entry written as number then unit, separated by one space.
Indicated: 10.5 V
